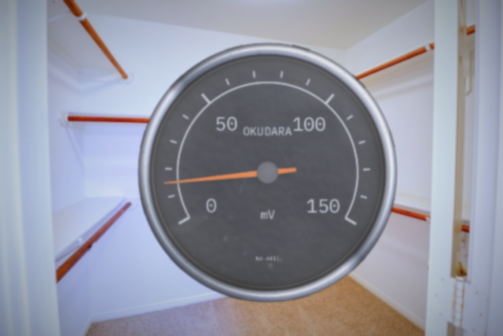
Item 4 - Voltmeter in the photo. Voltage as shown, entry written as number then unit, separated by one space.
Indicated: 15 mV
